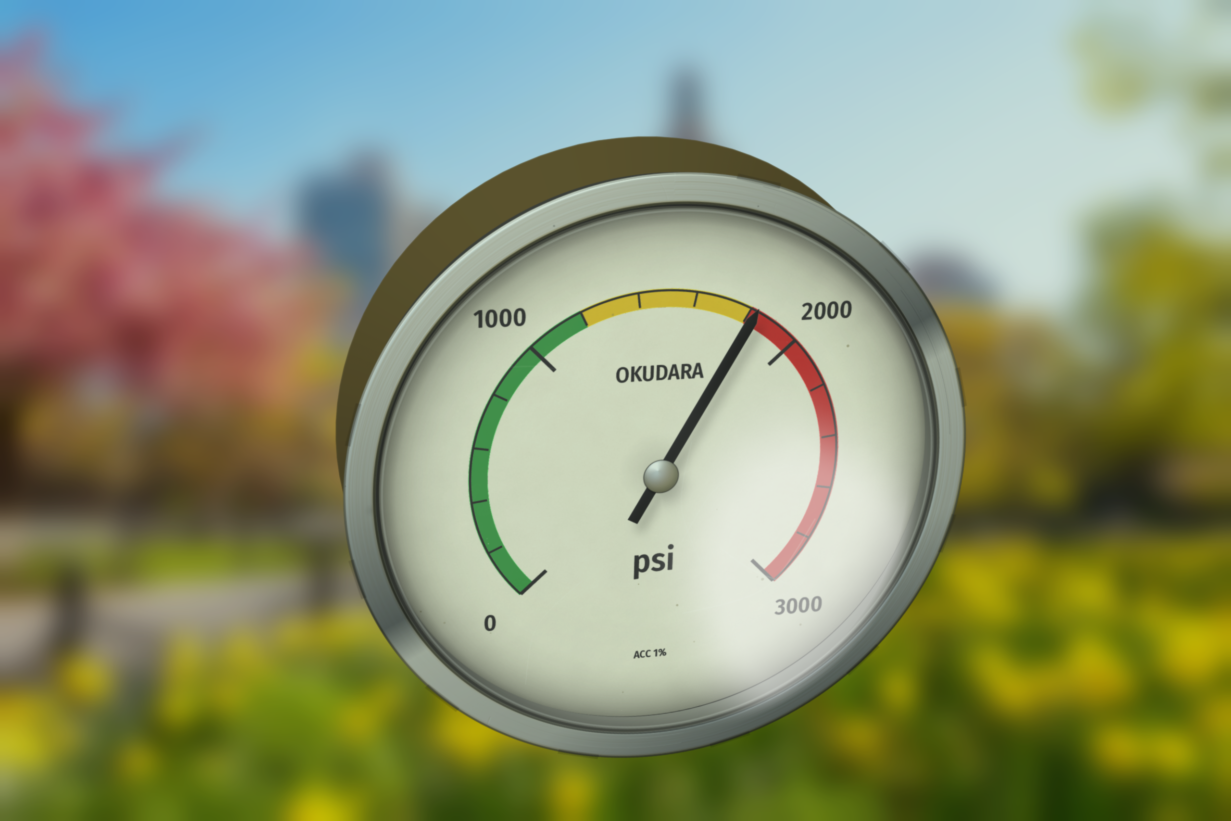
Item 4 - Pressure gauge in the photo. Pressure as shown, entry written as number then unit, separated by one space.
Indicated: 1800 psi
